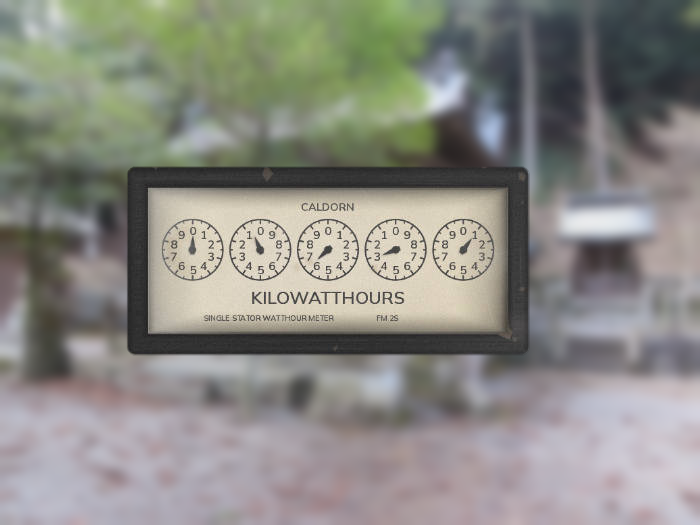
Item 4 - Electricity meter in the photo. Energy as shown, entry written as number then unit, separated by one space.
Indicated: 631 kWh
